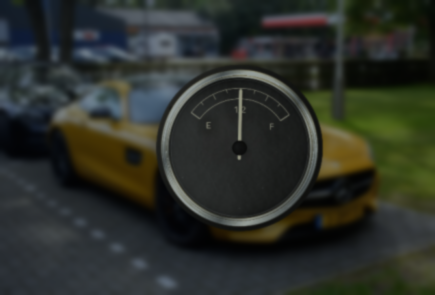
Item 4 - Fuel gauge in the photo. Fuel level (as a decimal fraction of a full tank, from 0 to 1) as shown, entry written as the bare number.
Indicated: 0.5
